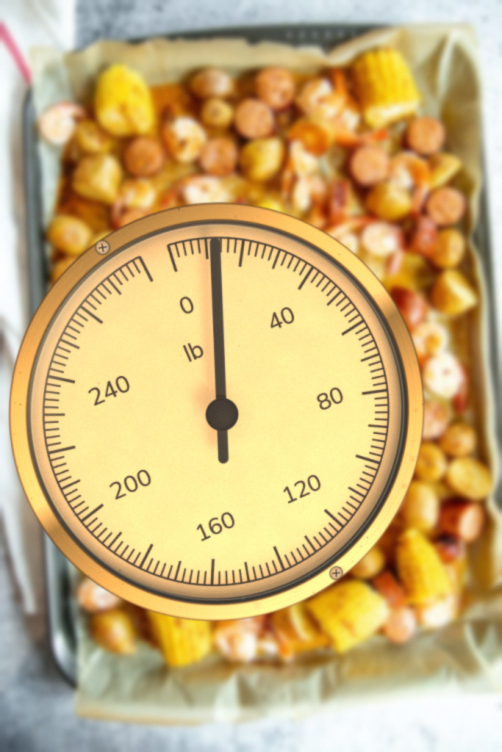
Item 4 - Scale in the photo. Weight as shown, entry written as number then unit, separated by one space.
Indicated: 12 lb
